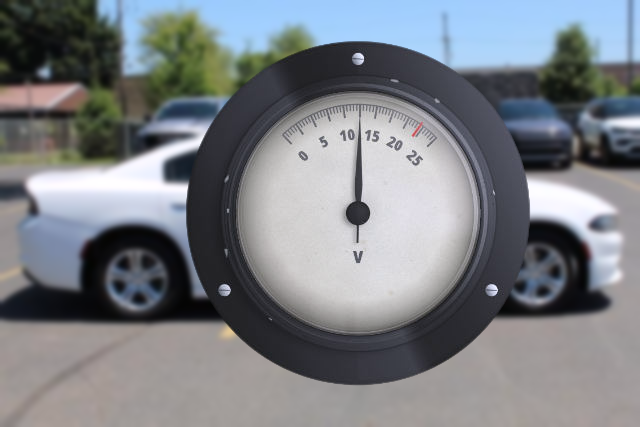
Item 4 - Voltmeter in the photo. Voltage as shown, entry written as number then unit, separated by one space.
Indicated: 12.5 V
